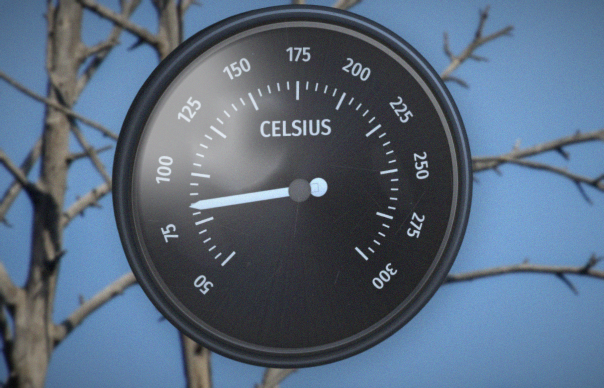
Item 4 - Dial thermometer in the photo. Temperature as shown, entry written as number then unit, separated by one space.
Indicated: 85 °C
